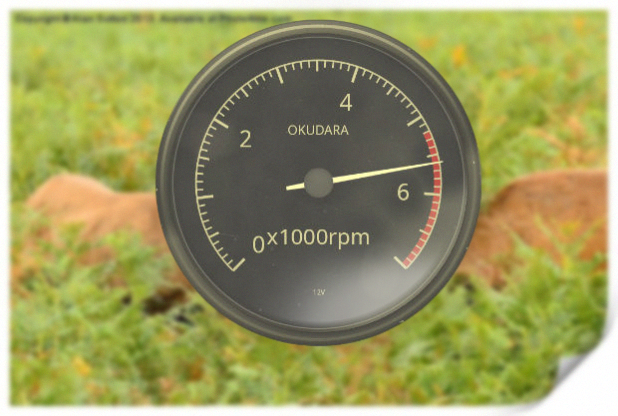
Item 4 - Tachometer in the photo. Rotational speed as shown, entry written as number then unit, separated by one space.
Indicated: 5600 rpm
